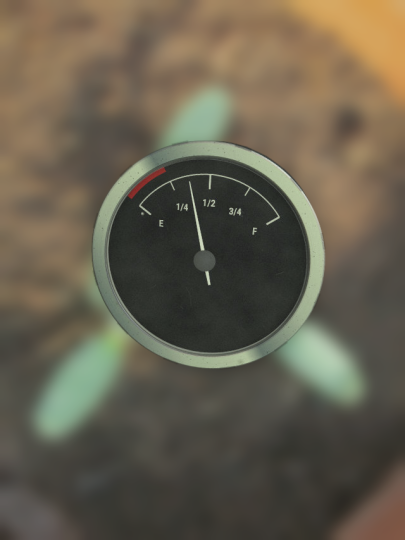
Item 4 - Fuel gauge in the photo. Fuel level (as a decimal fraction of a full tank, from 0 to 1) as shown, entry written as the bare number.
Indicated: 0.375
